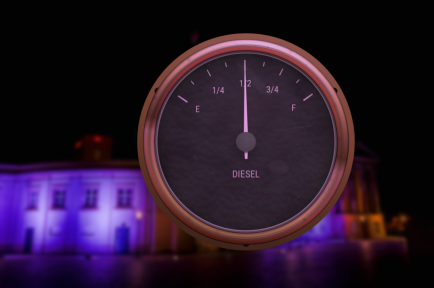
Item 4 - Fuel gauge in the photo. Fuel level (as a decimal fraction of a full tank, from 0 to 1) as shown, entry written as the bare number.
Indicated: 0.5
